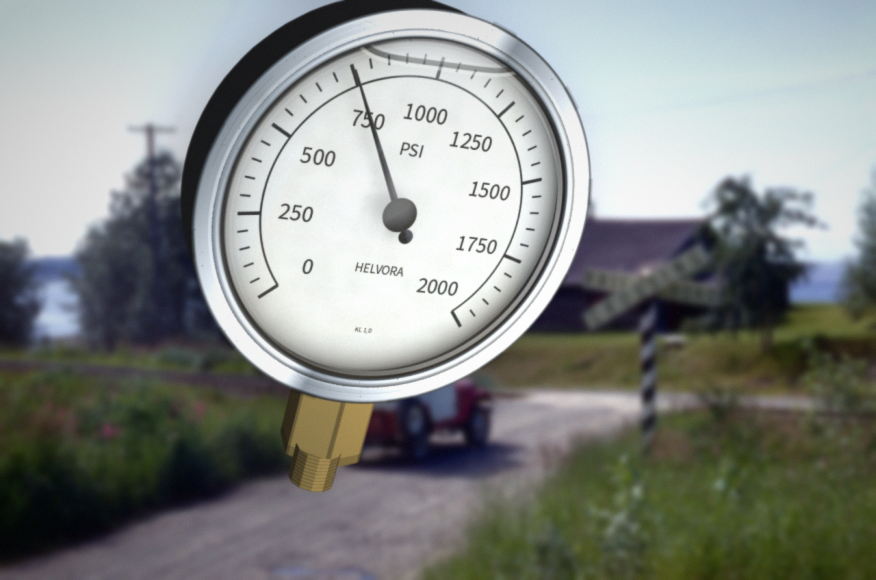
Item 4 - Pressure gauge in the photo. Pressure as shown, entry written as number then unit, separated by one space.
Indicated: 750 psi
